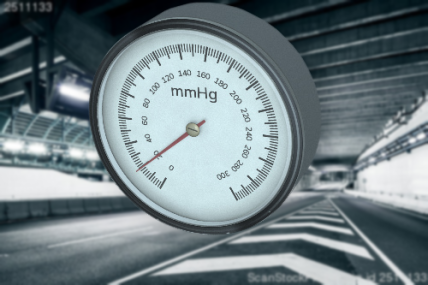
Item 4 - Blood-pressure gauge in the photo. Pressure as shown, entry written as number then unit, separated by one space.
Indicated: 20 mmHg
